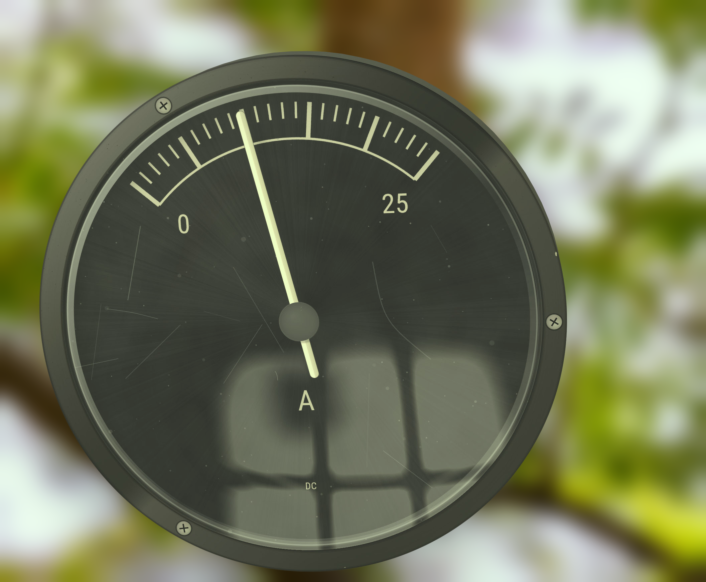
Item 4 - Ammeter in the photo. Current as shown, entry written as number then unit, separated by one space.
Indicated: 10 A
